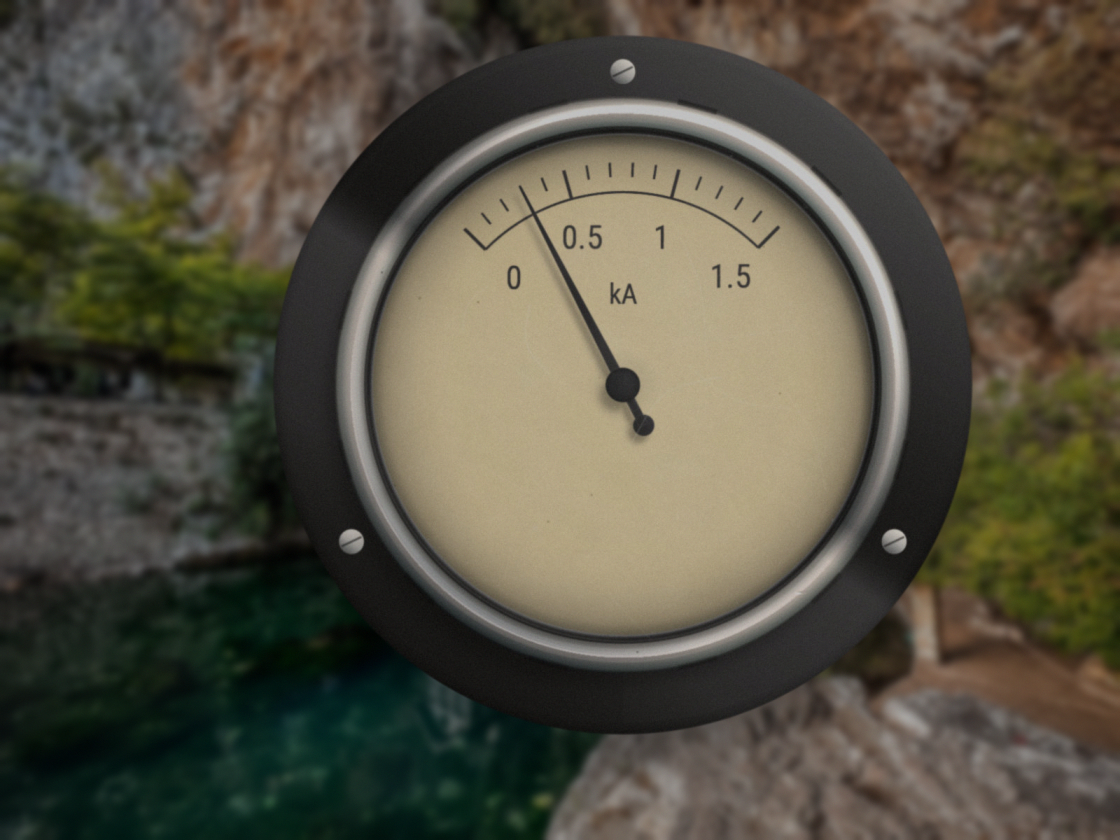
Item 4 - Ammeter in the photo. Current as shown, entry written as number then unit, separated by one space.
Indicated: 0.3 kA
